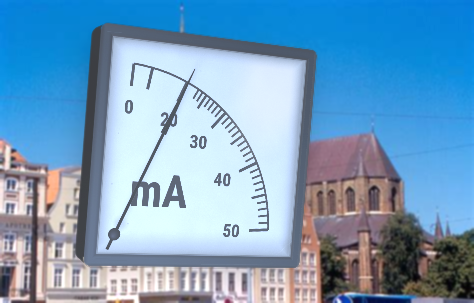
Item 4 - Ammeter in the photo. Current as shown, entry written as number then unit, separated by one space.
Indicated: 20 mA
